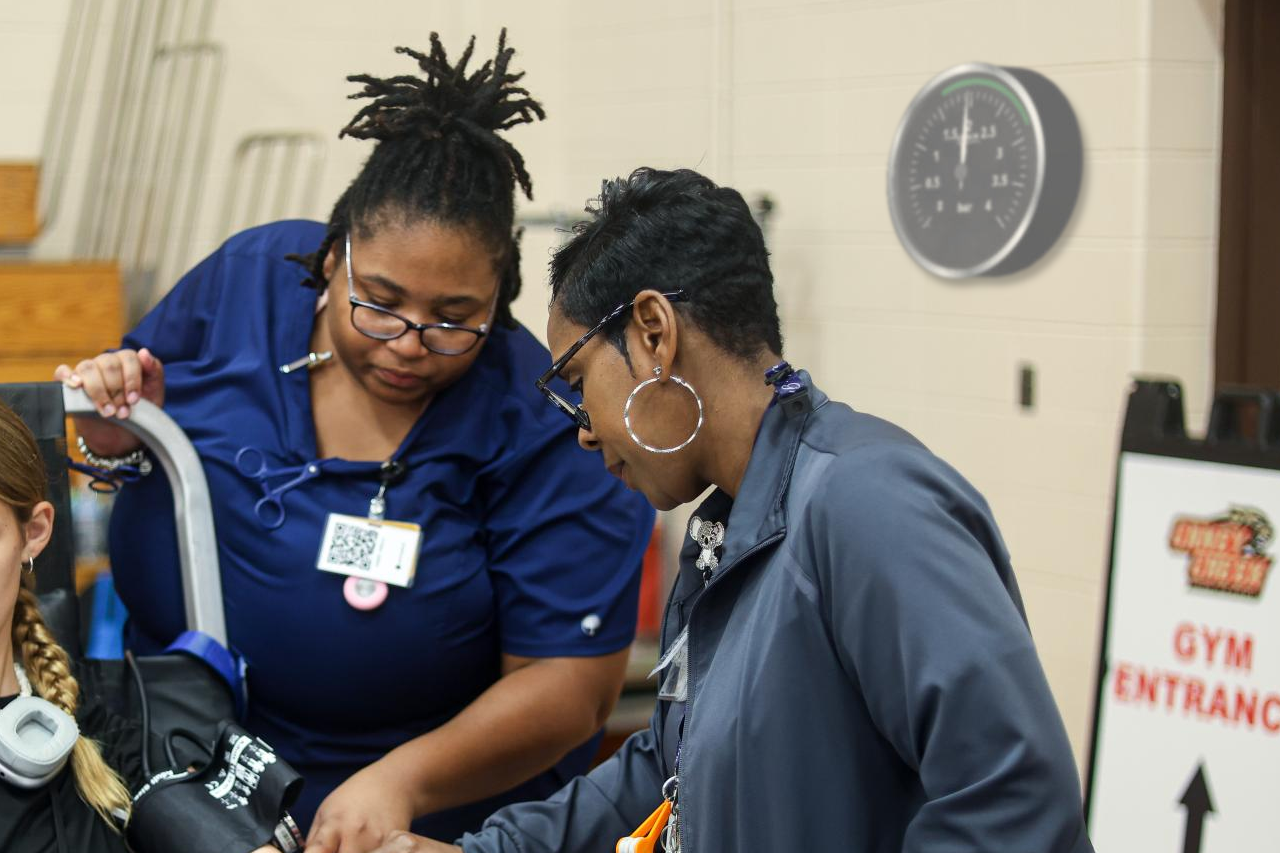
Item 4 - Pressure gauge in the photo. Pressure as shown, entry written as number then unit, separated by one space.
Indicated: 2 bar
